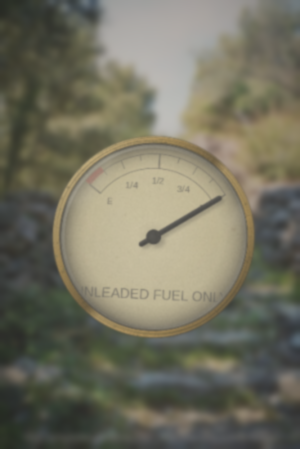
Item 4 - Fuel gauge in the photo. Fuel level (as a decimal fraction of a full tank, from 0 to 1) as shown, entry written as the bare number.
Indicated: 1
